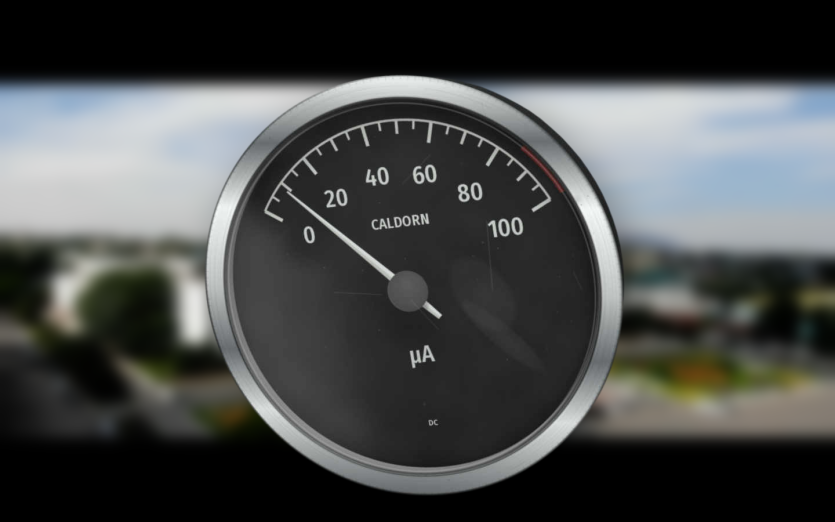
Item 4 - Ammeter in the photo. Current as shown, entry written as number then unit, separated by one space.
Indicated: 10 µA
